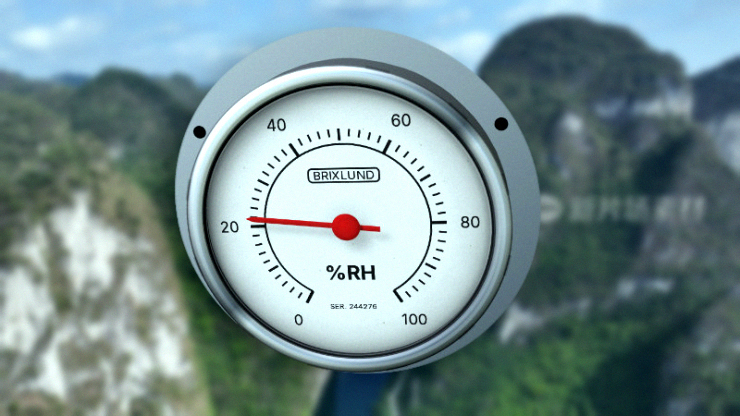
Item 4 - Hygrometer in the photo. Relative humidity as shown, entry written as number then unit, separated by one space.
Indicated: 22 %
